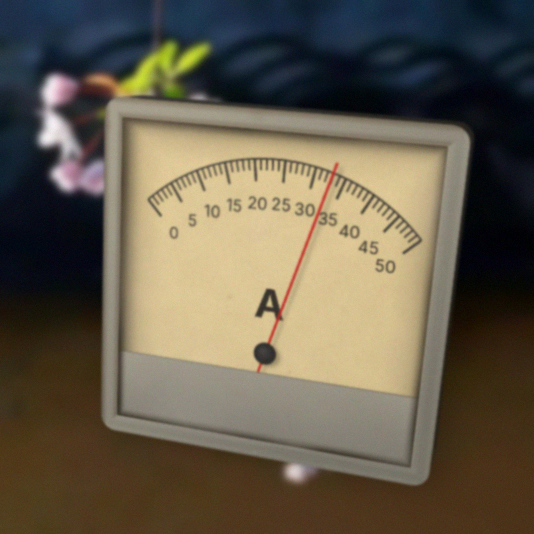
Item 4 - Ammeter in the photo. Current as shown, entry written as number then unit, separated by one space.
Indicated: 33 A
